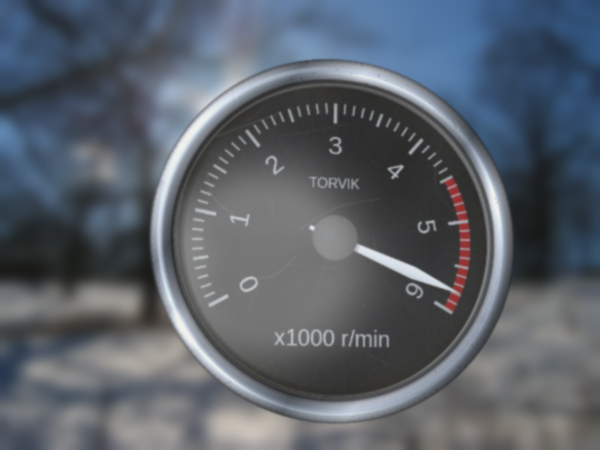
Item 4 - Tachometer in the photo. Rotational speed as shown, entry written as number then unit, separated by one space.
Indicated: 5800 rpm
